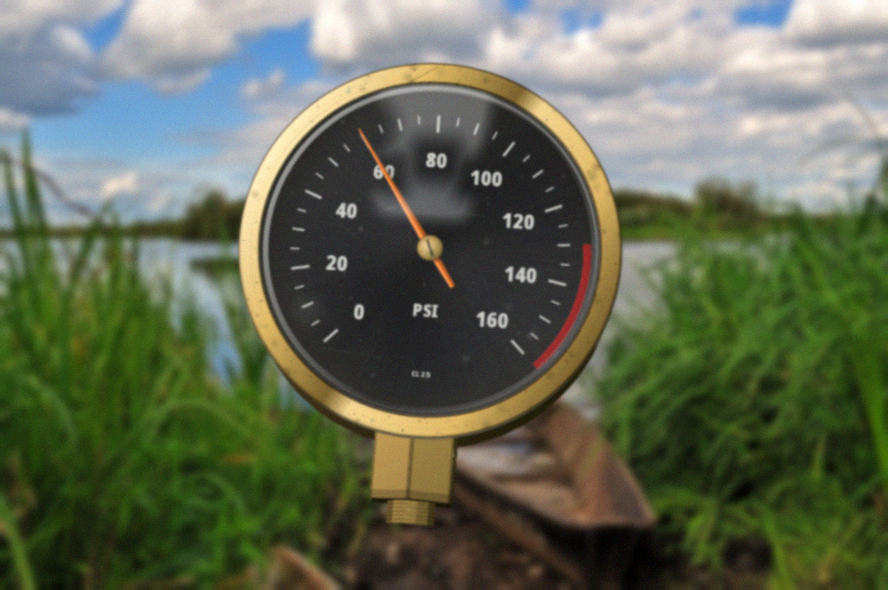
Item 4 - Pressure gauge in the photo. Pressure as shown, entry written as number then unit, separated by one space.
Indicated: 60 psi
